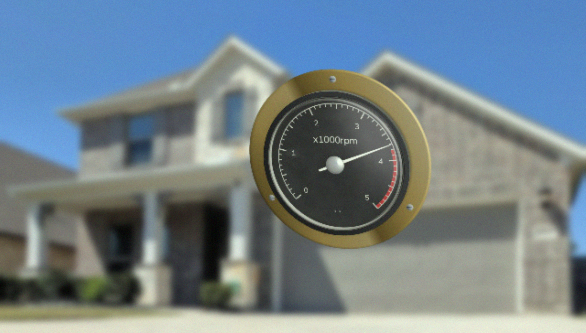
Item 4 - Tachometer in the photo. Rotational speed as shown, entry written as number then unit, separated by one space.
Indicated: 3700 rpm
